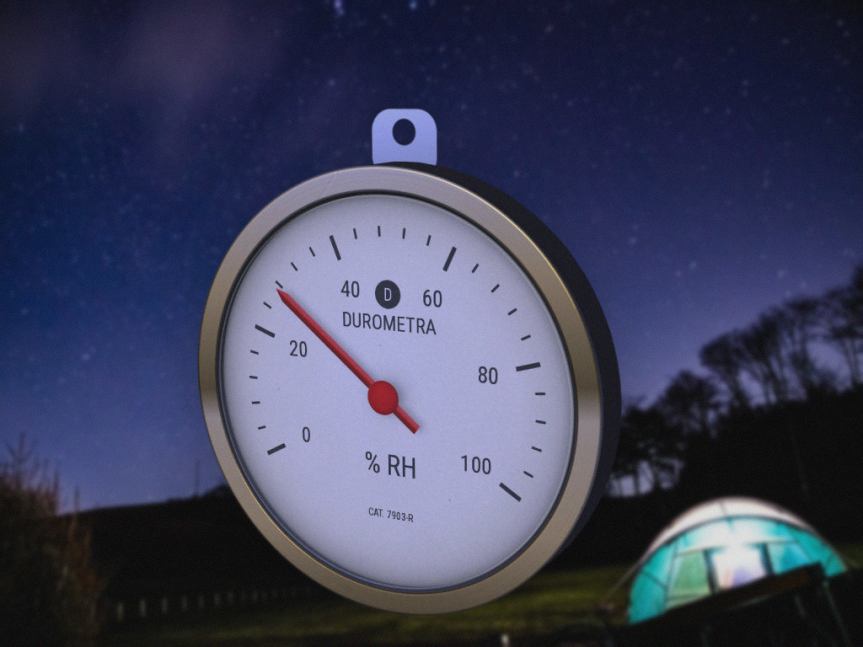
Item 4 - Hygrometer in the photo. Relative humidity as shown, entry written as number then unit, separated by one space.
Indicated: 28 %
